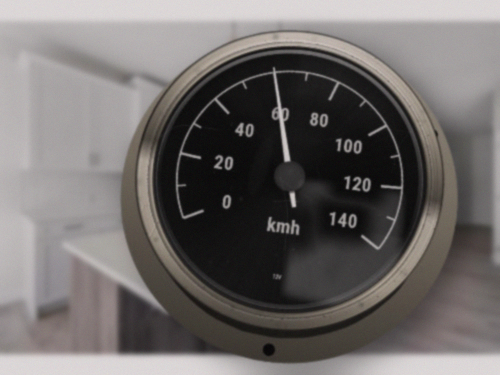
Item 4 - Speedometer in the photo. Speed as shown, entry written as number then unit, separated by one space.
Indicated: 60 km/h
